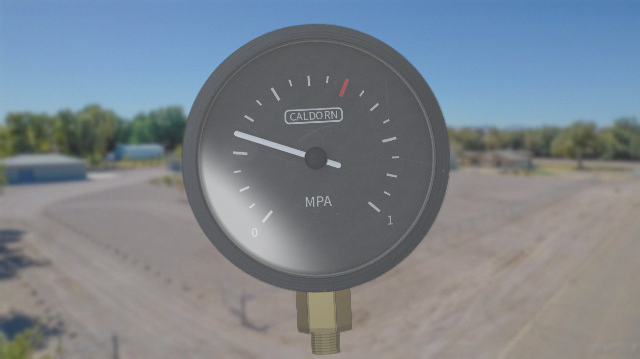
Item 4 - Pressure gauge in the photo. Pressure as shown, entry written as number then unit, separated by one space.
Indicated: 0.25 MPa
